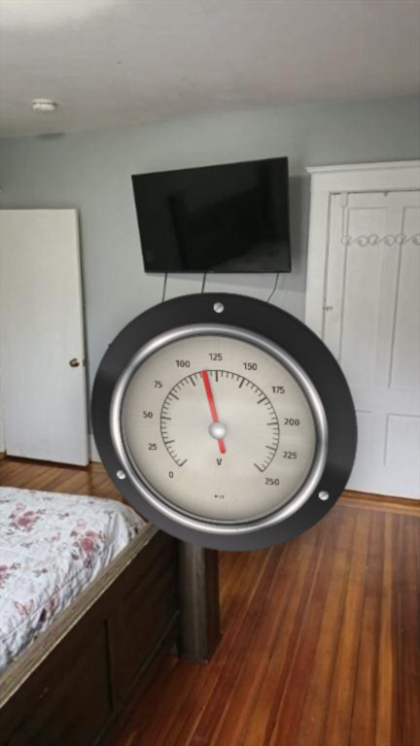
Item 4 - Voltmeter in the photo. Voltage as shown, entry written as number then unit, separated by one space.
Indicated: 115 V
